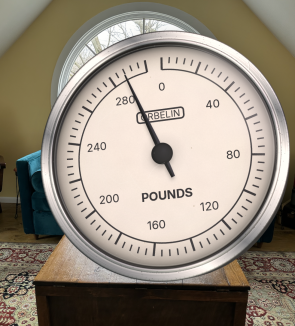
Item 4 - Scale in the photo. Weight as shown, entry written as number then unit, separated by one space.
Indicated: 288 lb
